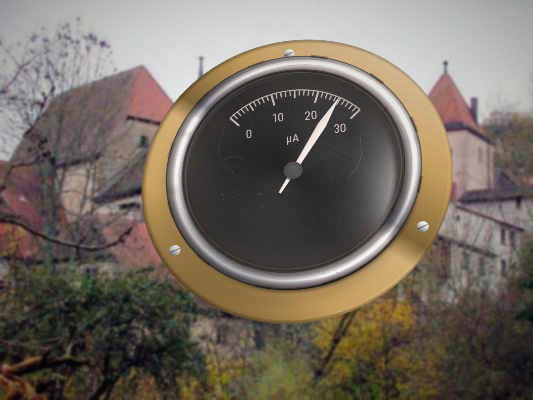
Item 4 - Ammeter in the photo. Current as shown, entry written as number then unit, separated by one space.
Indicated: 25 µA
